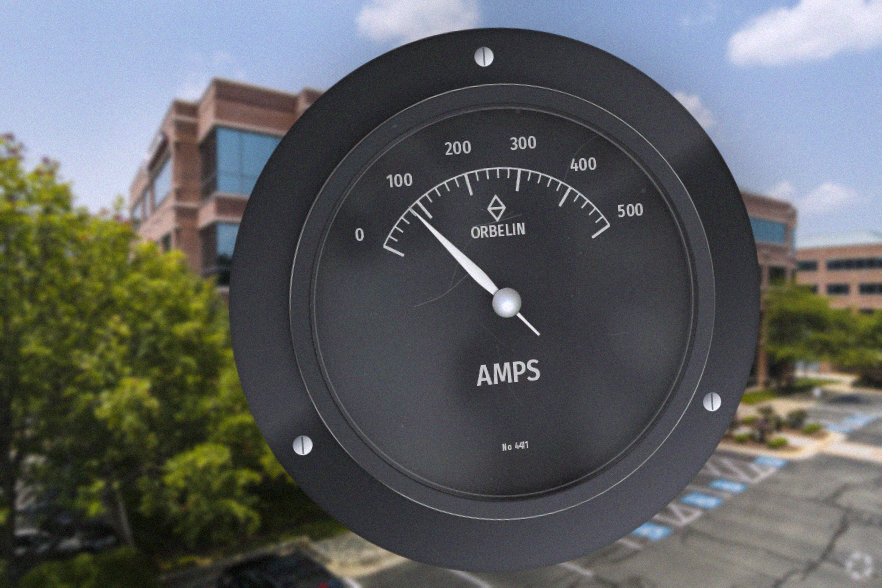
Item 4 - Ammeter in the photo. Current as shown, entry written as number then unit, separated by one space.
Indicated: 80 A
